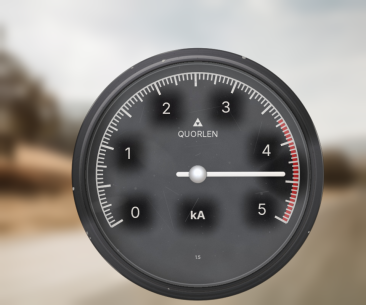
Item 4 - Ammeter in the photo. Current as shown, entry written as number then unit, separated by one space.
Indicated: 4.4 kA
